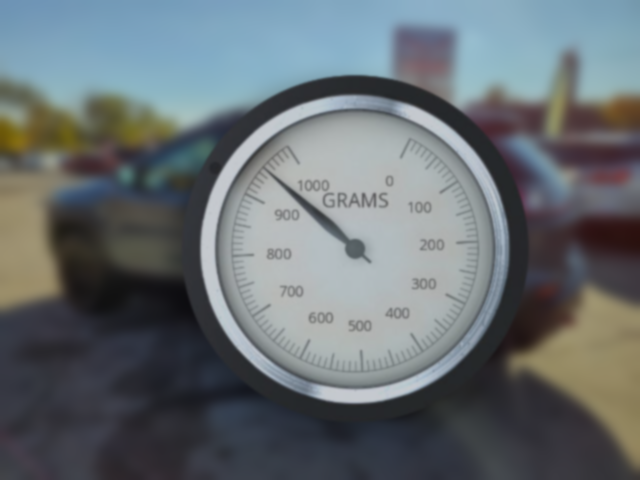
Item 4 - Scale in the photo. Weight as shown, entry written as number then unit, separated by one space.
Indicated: 950 g
